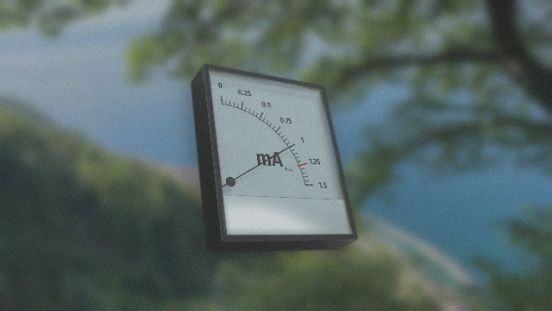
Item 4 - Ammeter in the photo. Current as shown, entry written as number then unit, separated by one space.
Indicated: 1 mA
